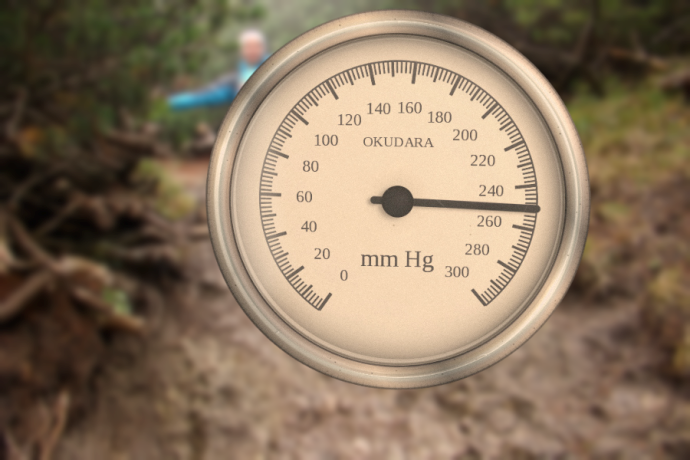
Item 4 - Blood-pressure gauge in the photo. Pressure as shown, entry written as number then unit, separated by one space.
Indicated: 250 mmHg
